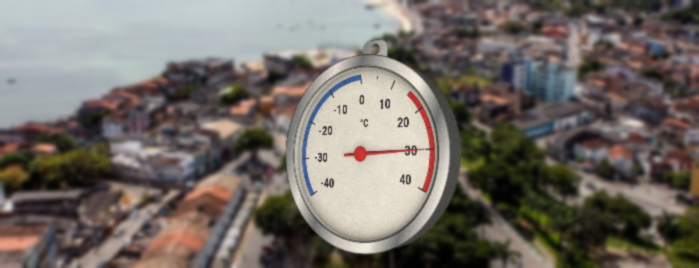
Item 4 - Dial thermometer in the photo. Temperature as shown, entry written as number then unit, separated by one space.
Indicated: 30 °C
